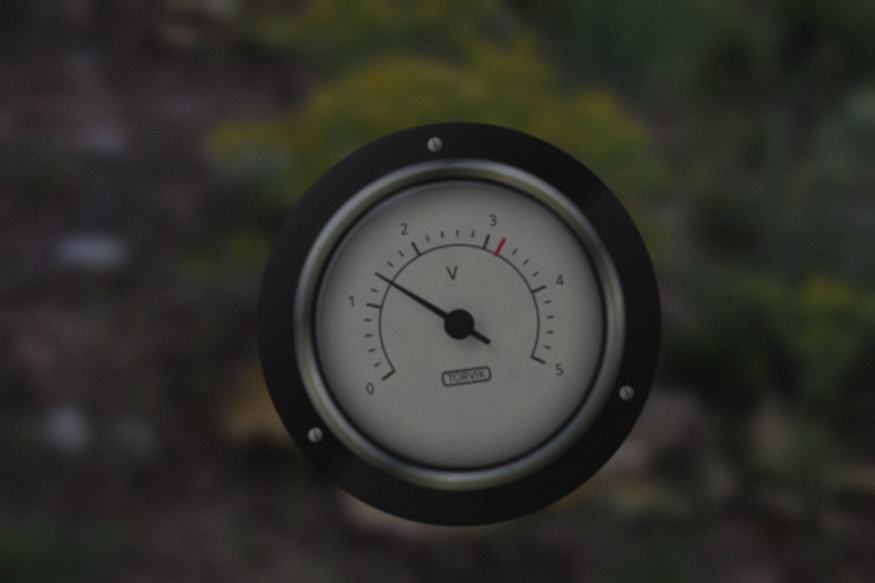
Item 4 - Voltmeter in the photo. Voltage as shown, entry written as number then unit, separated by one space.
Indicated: 1.4 V
